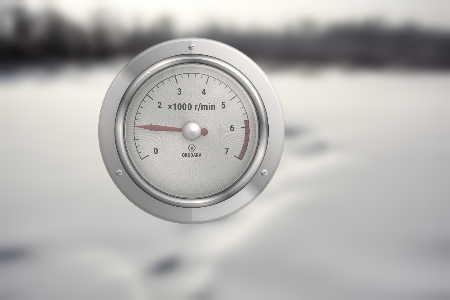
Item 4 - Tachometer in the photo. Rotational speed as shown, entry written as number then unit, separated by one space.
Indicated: 1000 rpm
